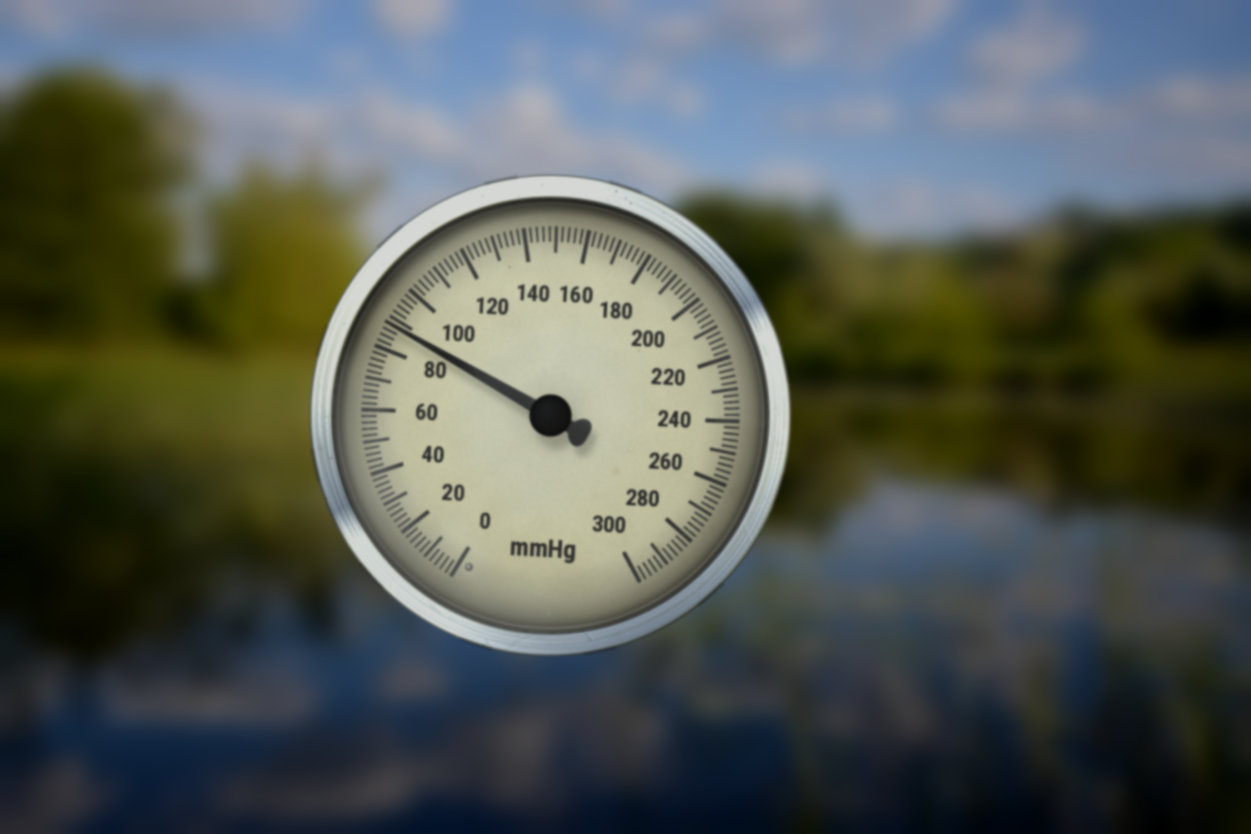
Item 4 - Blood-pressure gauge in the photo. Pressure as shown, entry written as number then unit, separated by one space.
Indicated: 88 mmHg
